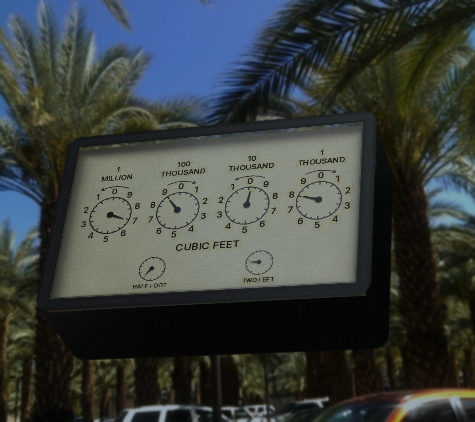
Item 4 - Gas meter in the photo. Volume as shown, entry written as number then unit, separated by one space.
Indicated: 689800 ft³
